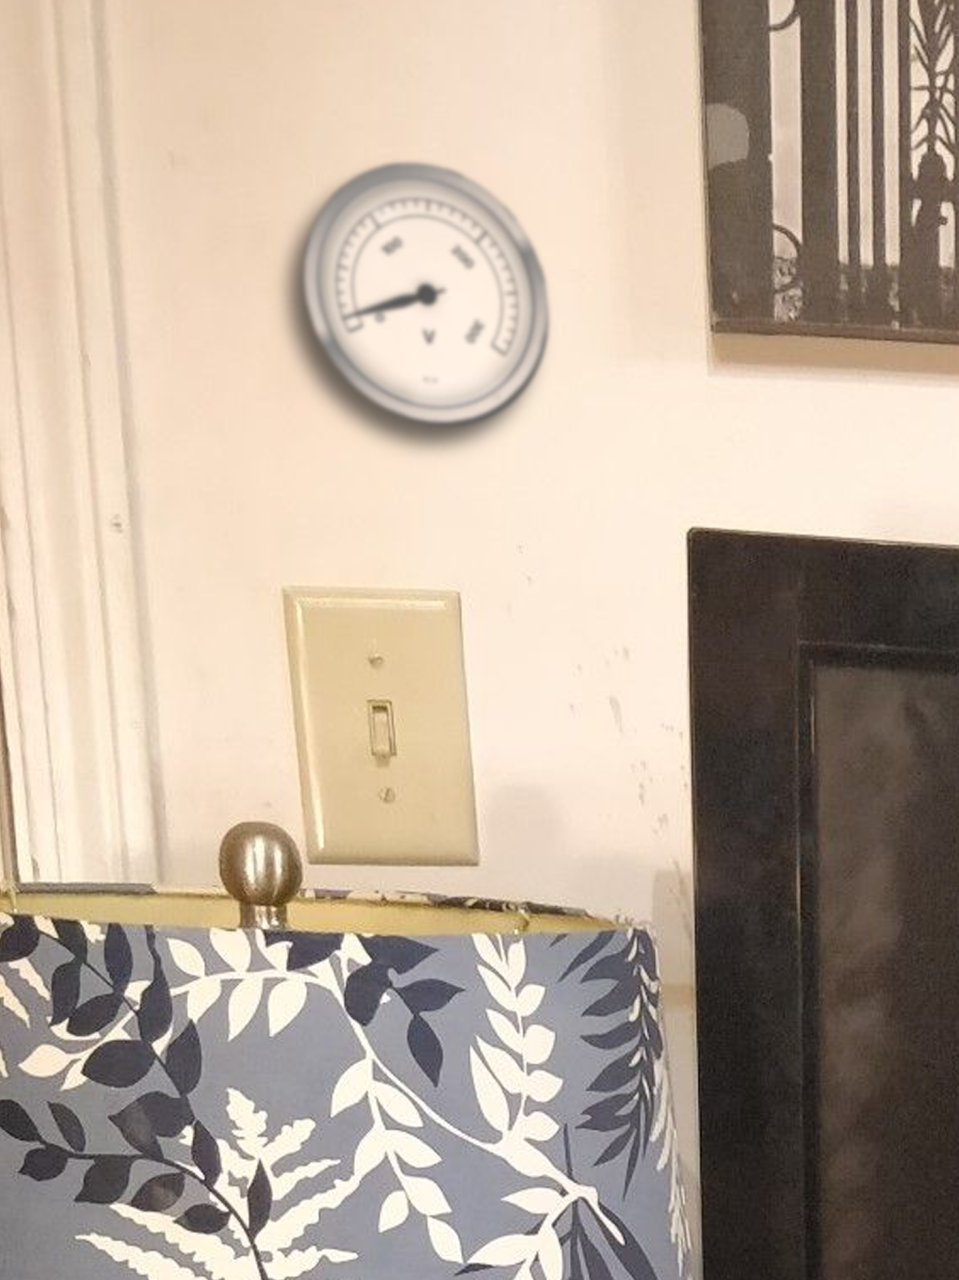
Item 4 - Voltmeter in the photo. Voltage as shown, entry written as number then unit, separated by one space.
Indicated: 10 V
